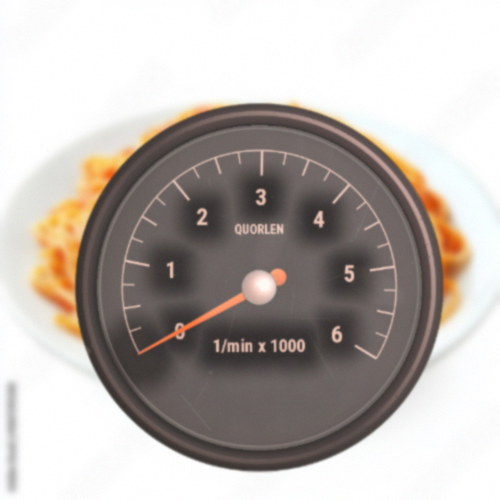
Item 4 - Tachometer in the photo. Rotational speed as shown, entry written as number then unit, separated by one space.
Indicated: 0 rpm
